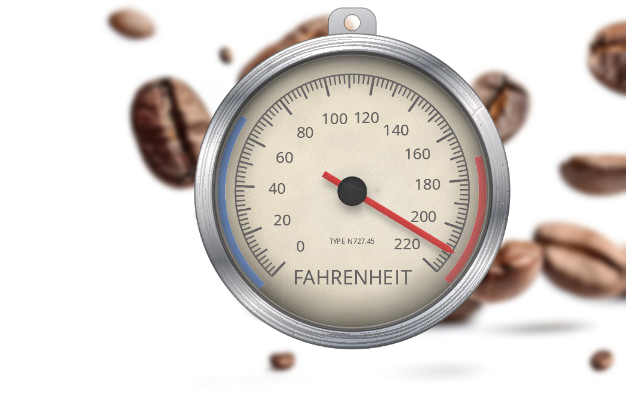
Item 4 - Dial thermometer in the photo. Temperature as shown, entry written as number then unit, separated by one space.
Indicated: 210 °F
